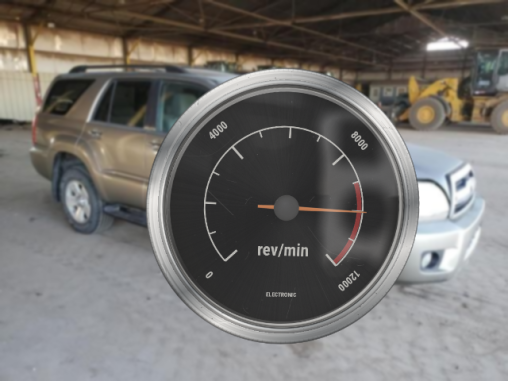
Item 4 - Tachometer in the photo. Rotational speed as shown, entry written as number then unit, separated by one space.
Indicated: 10000 rpm
